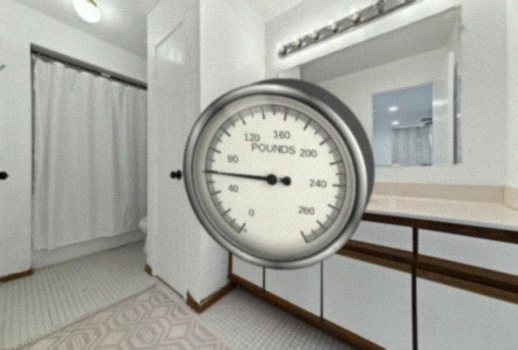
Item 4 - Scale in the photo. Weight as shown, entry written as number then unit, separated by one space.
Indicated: 60 lb
